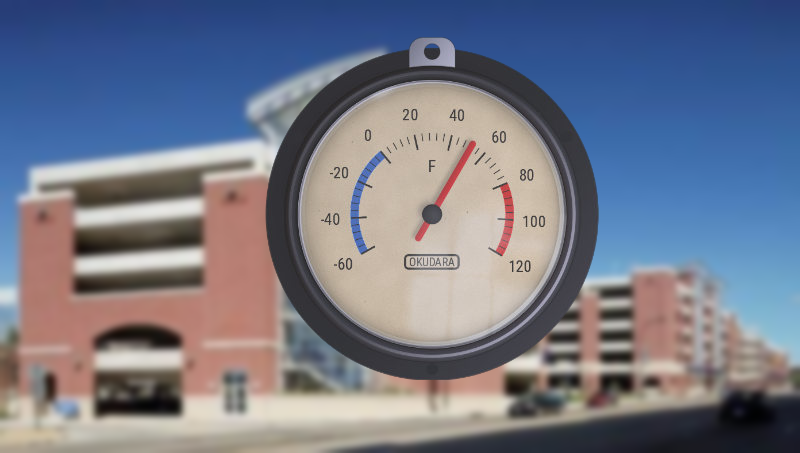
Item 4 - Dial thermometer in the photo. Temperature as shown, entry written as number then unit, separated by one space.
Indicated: 52 °F
